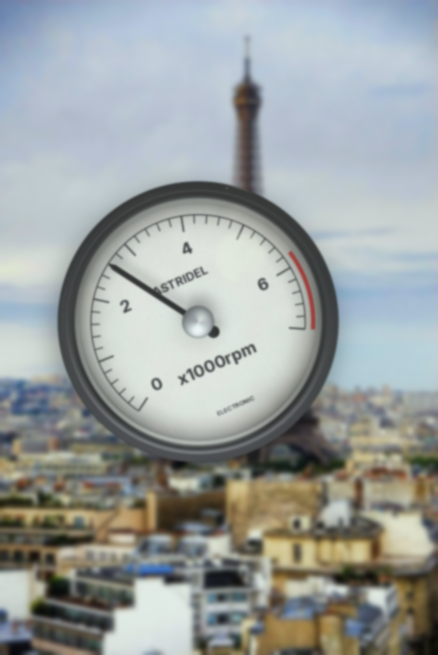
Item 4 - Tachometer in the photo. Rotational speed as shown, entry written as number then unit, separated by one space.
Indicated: 2600 rpm
